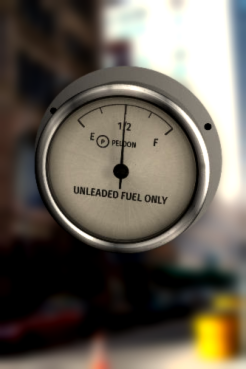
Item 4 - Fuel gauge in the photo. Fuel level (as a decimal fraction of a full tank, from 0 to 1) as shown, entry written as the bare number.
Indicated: 0.5
